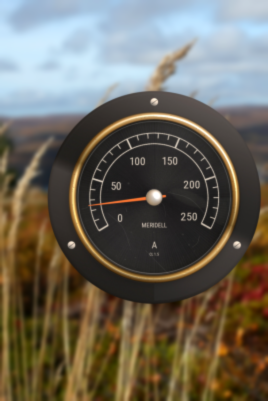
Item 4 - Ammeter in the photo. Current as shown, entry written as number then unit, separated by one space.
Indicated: 25 A
